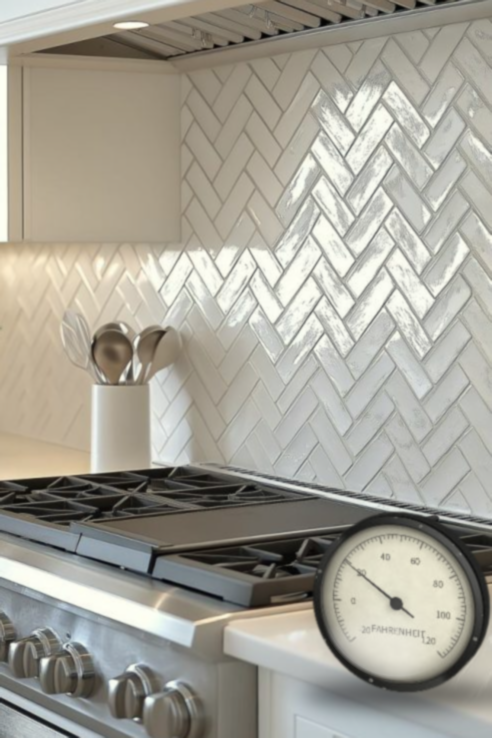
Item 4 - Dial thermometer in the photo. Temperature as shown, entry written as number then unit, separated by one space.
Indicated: 20 °F
